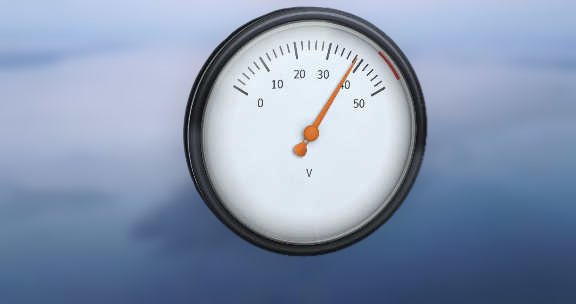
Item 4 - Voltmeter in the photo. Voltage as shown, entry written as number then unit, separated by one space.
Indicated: 38 V
